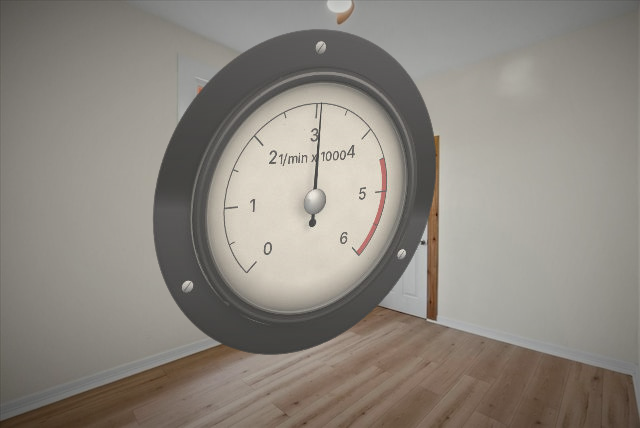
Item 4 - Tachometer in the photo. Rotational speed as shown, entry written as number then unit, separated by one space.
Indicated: 3000 rpm
